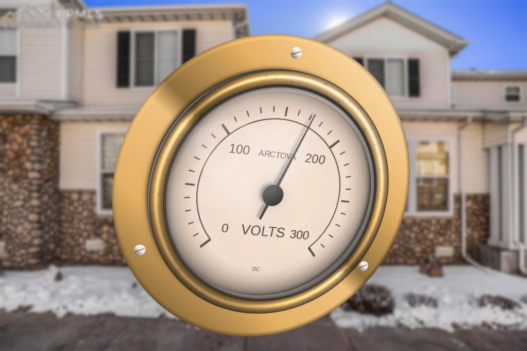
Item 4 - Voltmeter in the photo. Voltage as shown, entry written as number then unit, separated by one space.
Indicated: 170 V
